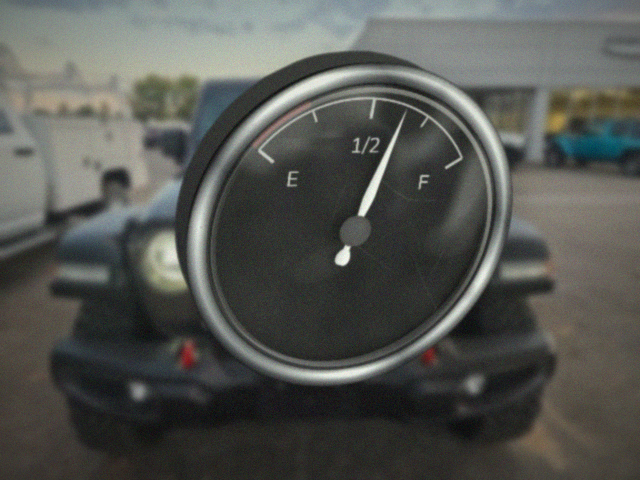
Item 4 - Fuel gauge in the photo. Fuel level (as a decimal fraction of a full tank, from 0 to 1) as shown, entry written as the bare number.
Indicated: 0.625
